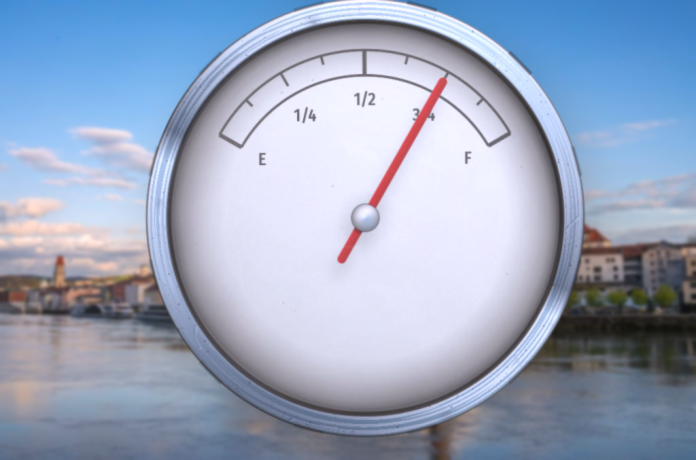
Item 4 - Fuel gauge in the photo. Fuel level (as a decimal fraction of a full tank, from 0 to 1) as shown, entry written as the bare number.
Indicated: 0.75
